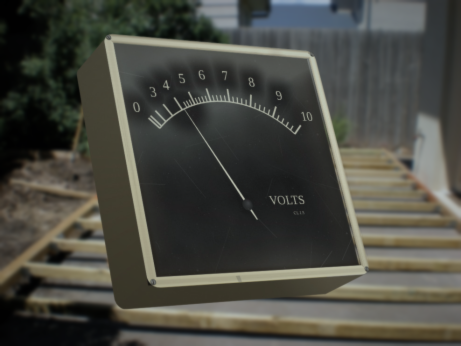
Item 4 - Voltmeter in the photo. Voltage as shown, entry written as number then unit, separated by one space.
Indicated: 4 V
